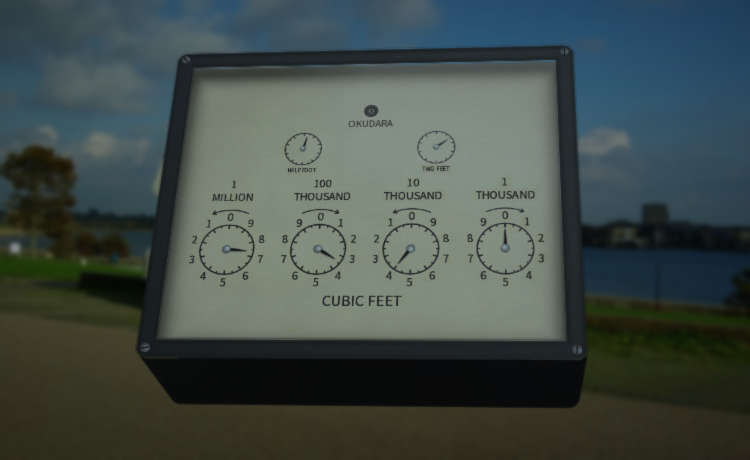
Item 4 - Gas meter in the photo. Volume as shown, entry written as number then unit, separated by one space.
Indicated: 734000 ft³
